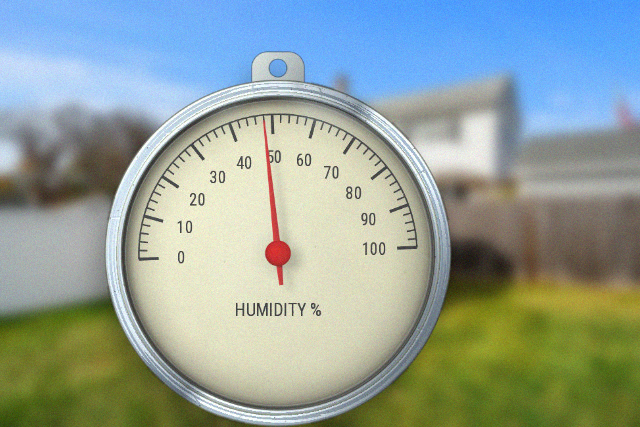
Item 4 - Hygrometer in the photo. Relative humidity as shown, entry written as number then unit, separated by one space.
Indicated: 48 %
